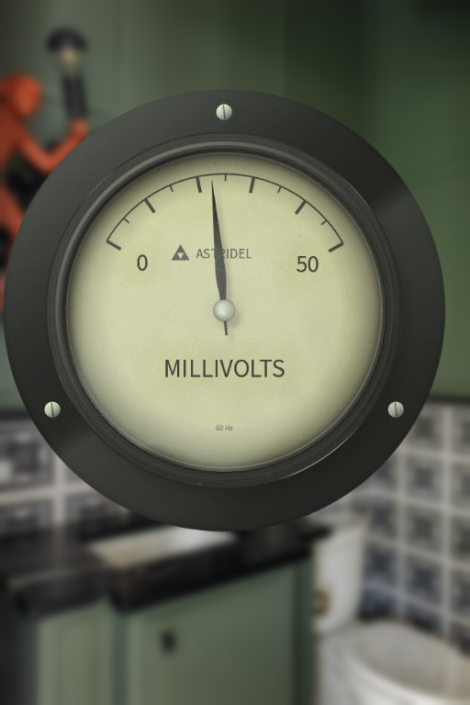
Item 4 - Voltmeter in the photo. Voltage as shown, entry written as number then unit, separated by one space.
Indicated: 22.5 mV
